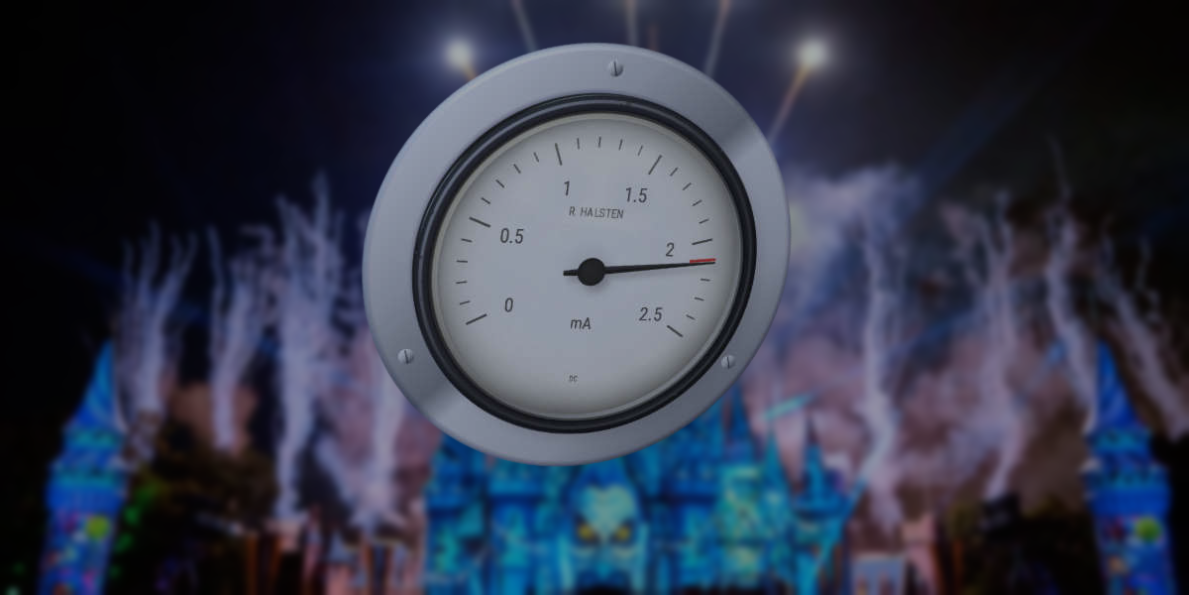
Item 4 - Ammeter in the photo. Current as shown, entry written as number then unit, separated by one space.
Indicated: 2.1 mA
